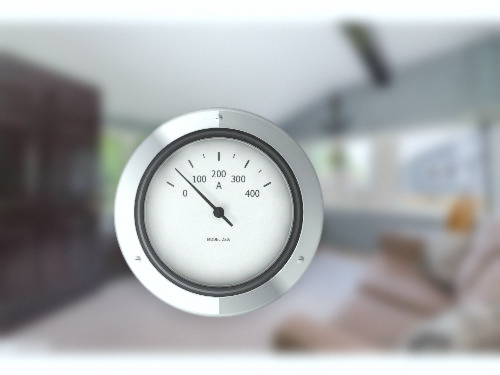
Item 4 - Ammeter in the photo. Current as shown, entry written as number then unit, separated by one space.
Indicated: 50 A
